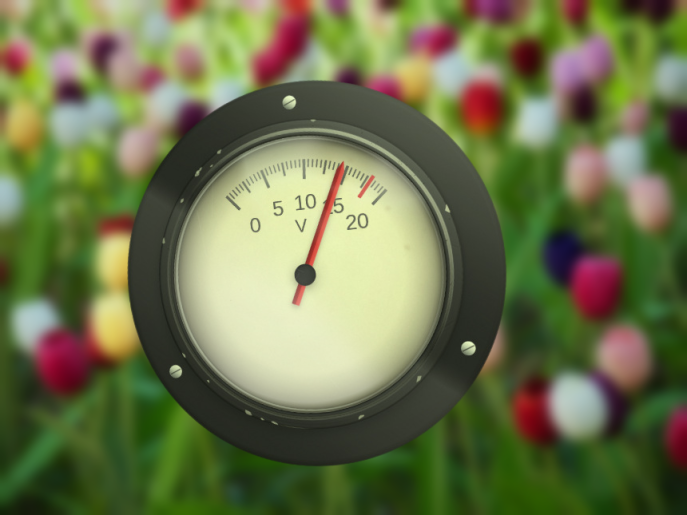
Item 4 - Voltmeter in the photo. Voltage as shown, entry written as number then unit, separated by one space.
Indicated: 14.5 V
